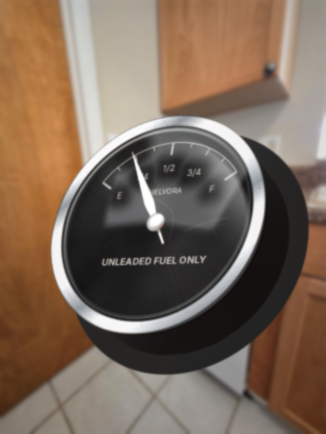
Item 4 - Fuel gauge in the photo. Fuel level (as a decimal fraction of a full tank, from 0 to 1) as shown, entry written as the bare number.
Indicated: 0.25
